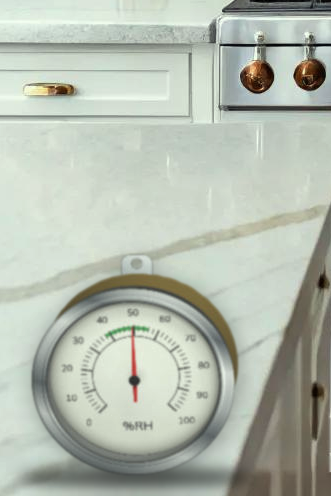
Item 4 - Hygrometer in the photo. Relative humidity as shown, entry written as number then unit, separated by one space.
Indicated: 50 %
